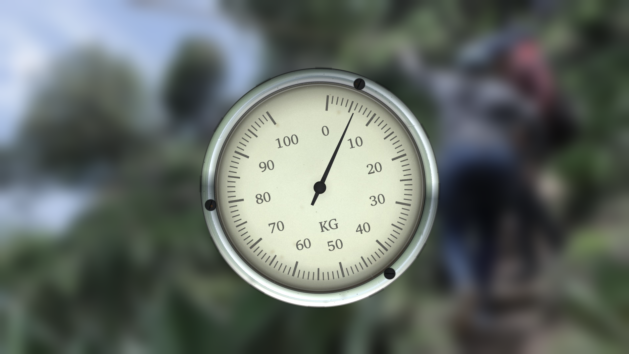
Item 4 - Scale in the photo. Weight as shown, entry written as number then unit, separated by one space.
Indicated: 6 kg
